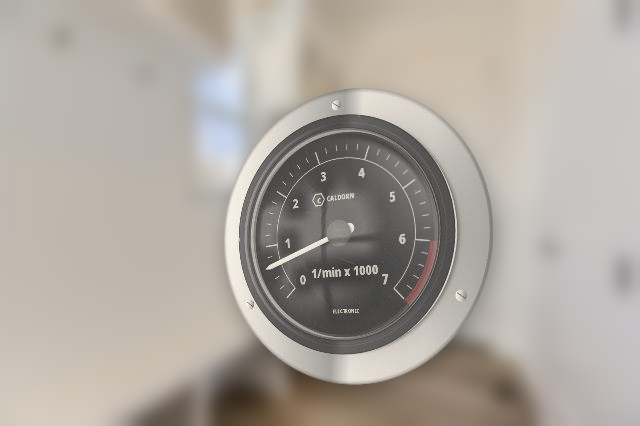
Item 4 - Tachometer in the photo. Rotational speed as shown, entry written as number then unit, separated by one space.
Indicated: 600 rpm
